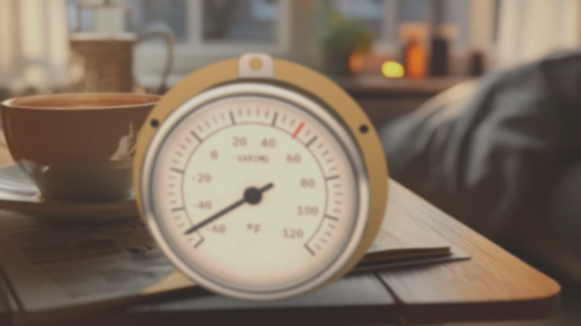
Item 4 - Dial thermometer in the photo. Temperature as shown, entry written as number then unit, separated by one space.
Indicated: -52 °F
